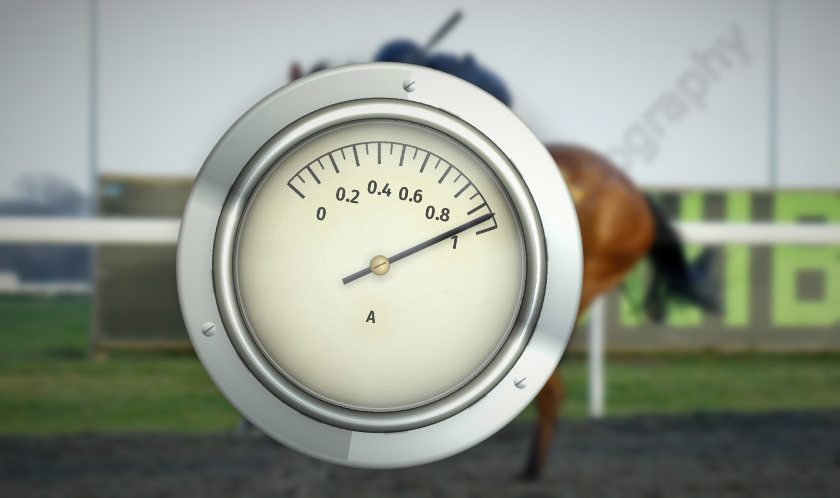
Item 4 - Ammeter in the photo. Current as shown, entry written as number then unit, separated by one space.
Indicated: 0.95 A
